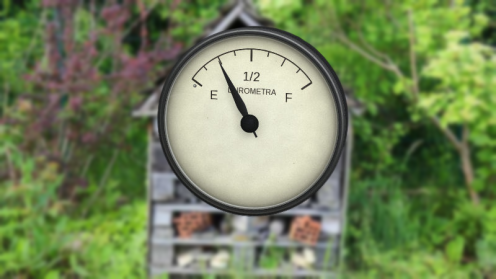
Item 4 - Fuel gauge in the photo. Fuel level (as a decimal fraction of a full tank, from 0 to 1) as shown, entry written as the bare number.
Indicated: 0.25
